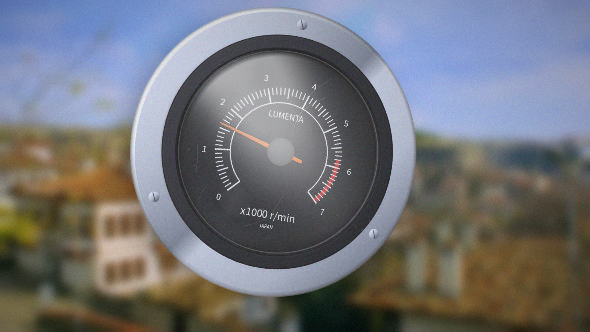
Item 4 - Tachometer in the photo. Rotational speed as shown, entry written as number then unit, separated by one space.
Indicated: 1600 rpm
